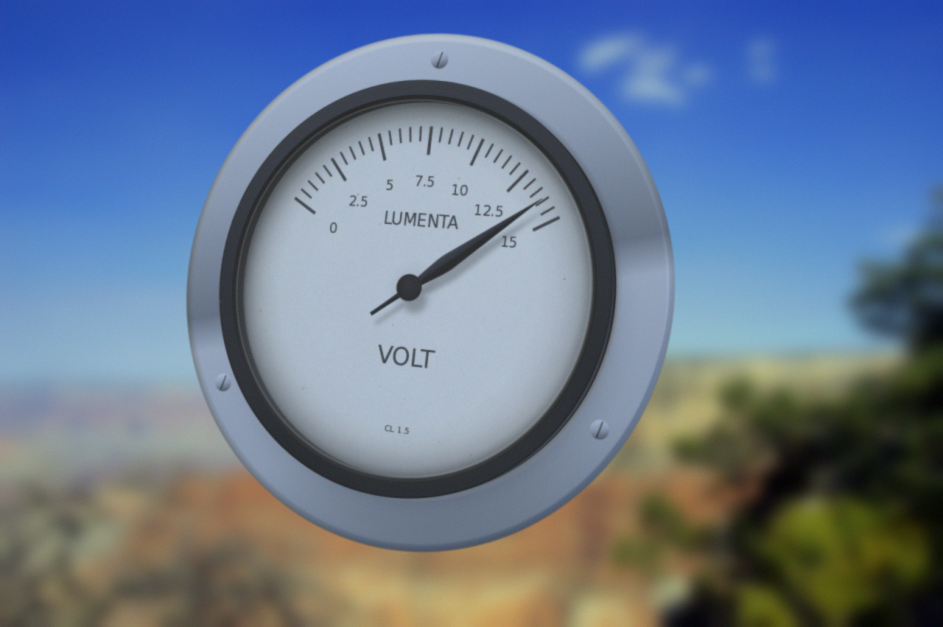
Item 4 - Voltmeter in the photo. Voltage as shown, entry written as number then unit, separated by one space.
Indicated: 14 V
